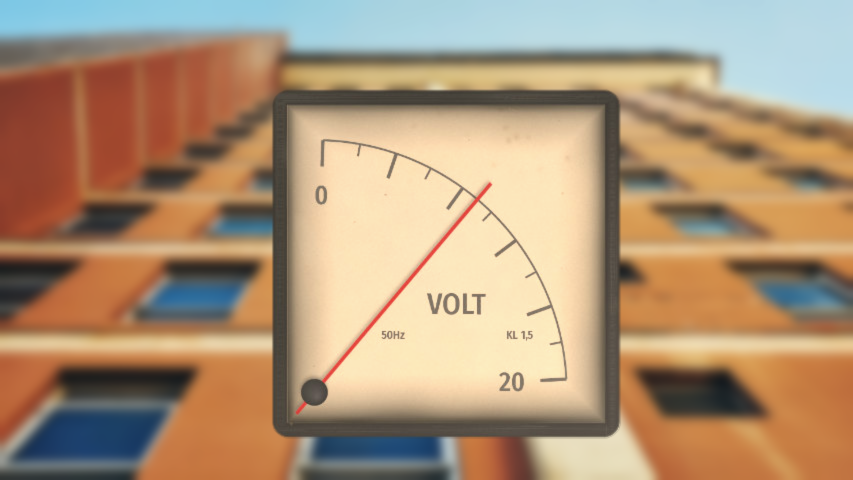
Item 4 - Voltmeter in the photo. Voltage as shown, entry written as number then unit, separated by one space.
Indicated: 9 V
